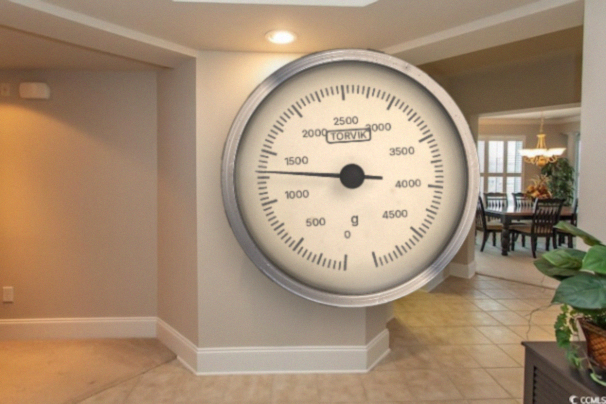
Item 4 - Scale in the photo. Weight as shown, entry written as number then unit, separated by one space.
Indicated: 1300 g
